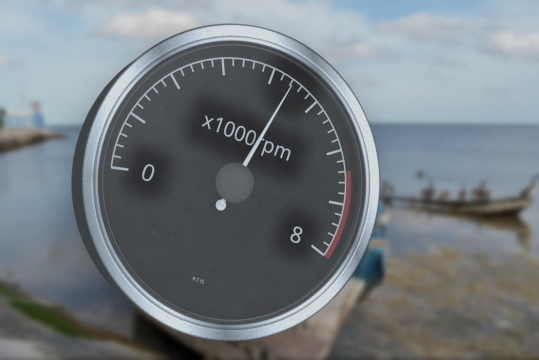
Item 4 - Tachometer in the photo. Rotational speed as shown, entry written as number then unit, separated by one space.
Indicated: 4400 rpm
